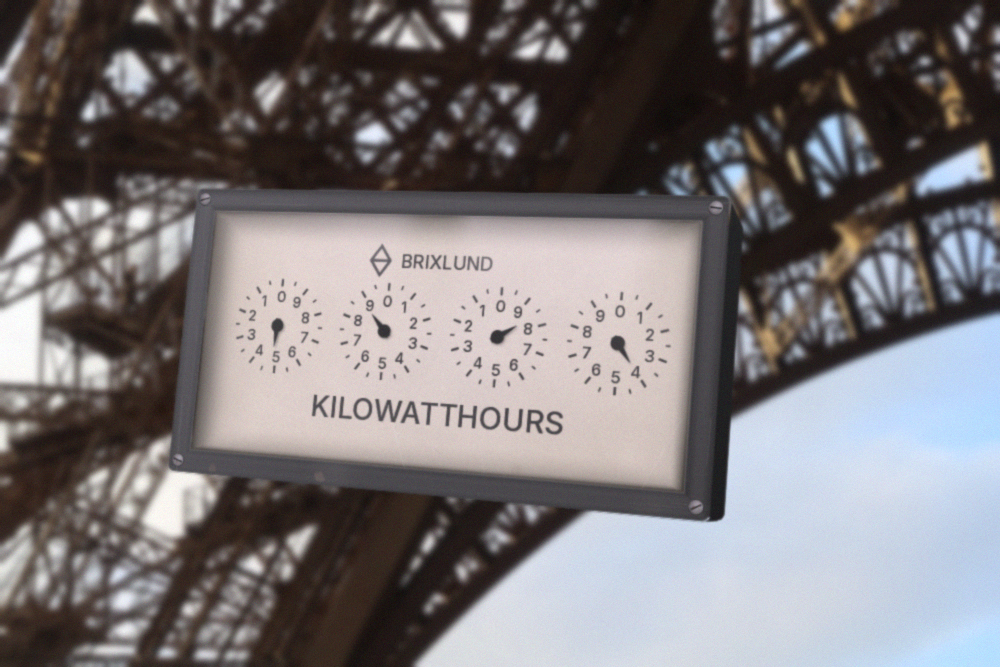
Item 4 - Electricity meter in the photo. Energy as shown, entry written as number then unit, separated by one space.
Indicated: 4884 kWh
